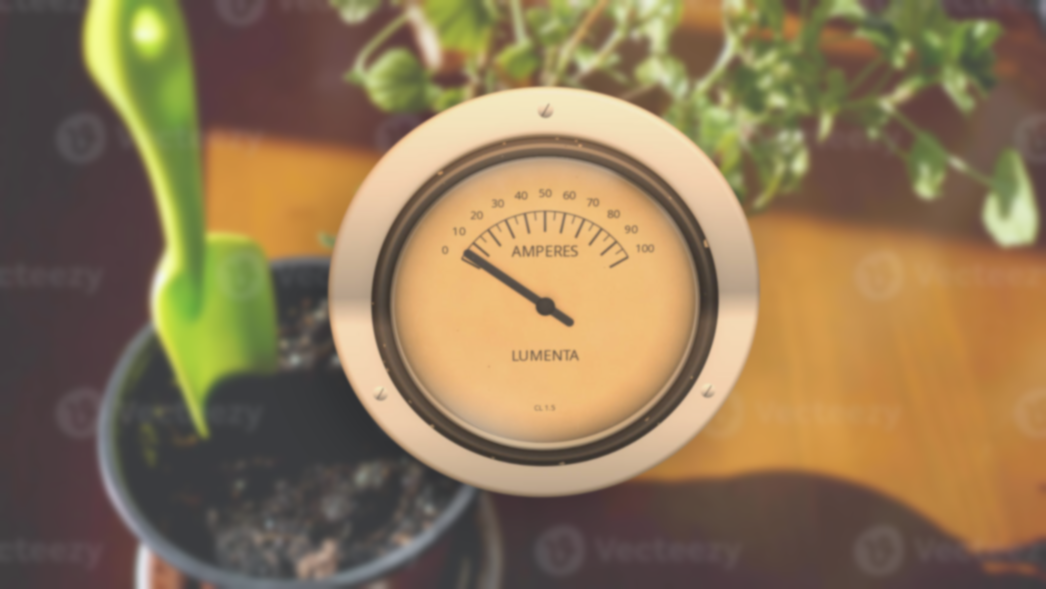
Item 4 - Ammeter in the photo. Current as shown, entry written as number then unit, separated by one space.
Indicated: 5 A
